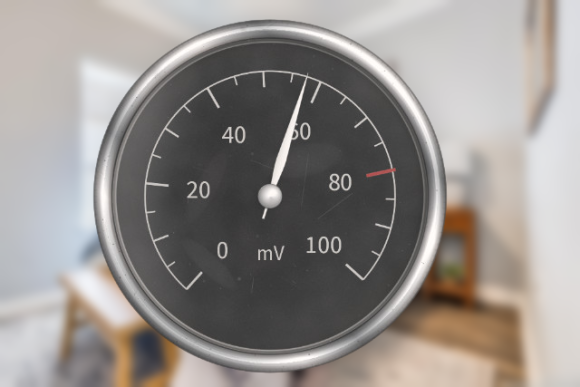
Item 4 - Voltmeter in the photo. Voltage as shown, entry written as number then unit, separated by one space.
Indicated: 57.5 mV
